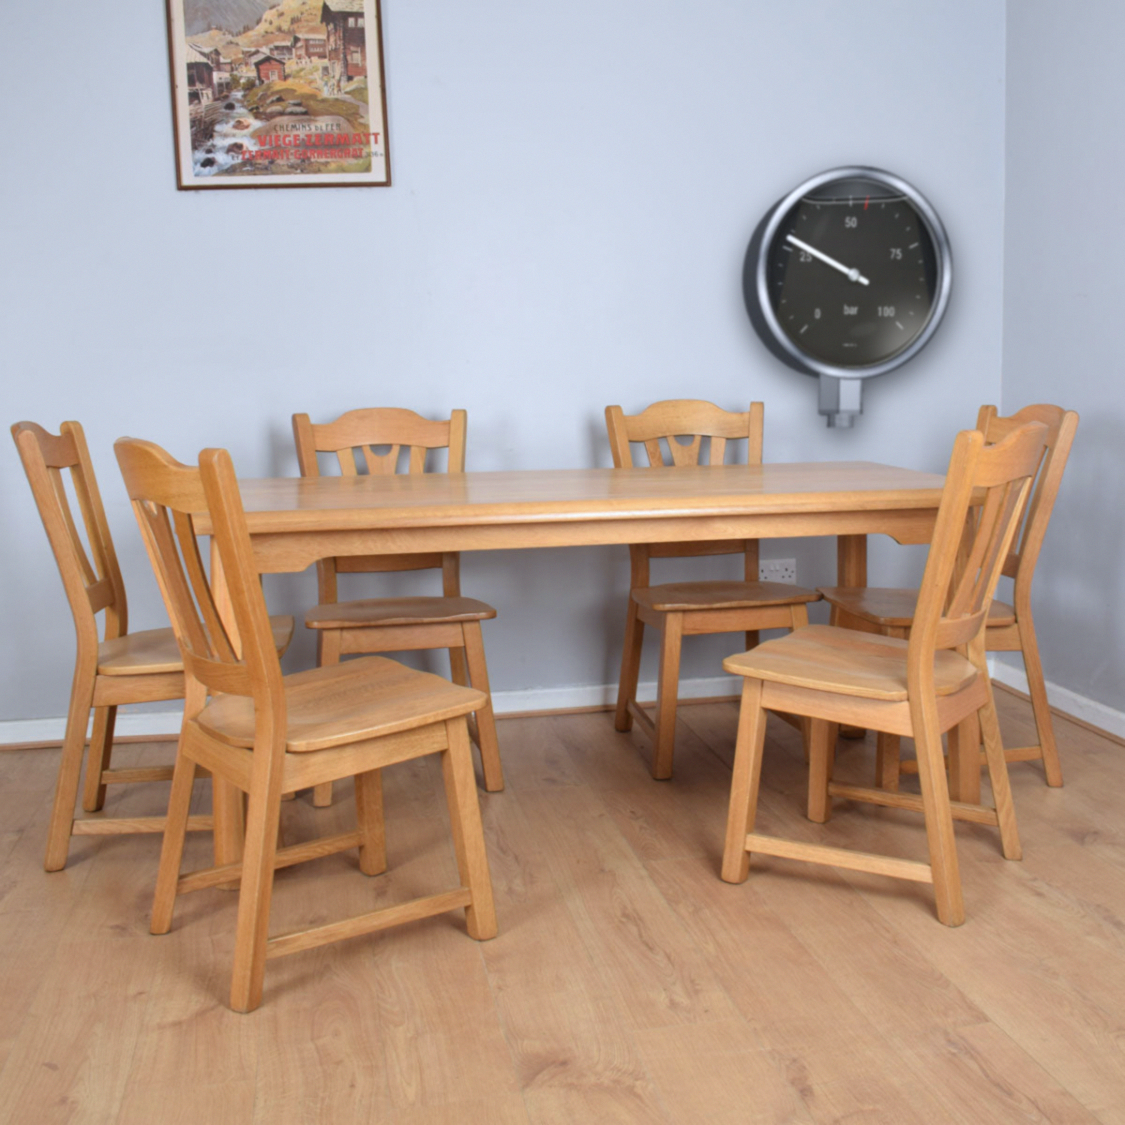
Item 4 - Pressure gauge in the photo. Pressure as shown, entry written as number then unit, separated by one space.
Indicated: 27.5 bar
